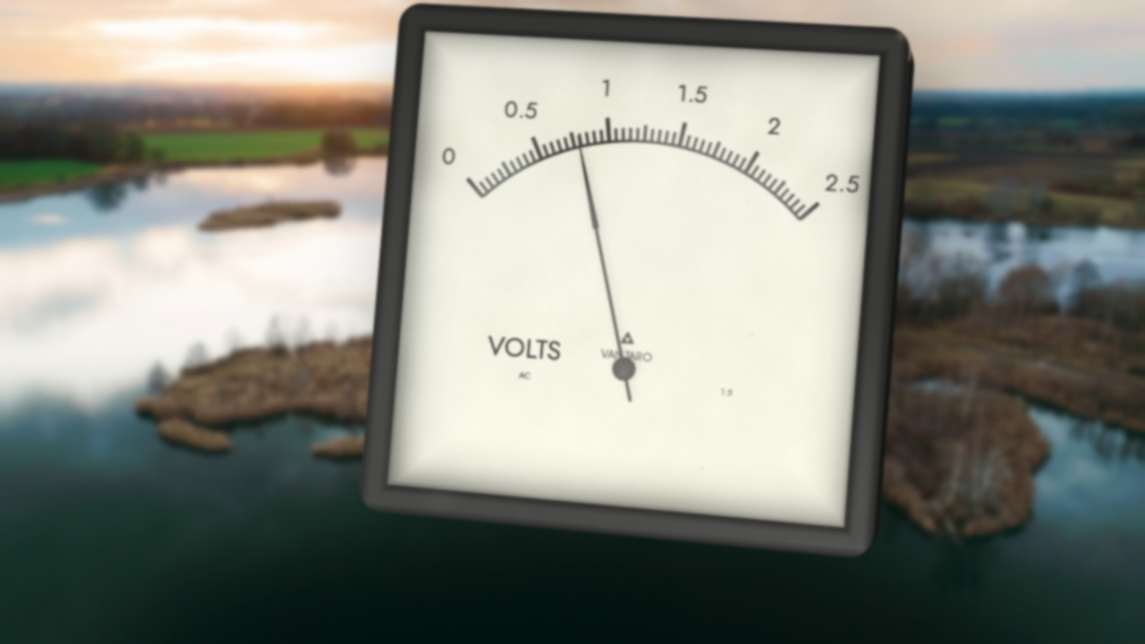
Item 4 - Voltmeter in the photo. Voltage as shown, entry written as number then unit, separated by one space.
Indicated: 0.8 V
